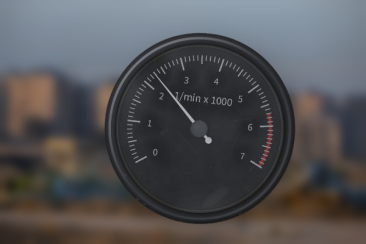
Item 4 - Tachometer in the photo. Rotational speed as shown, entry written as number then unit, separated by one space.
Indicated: 2300 rpm
